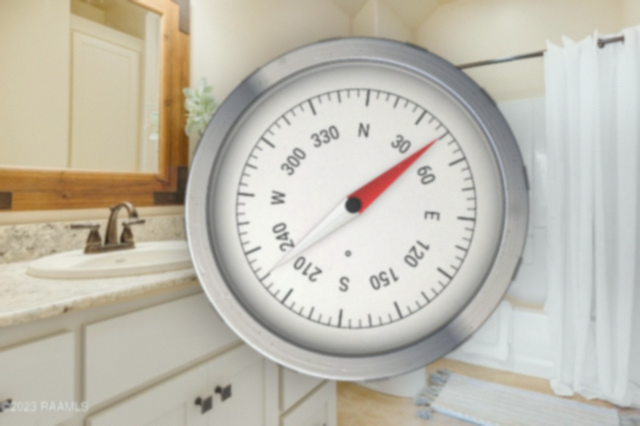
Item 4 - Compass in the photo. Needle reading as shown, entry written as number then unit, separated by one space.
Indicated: 45 °
